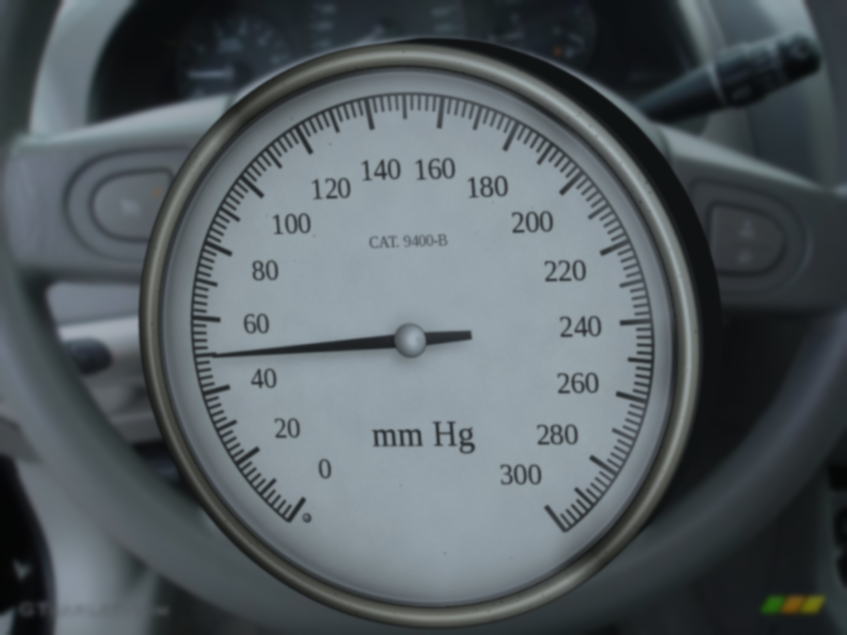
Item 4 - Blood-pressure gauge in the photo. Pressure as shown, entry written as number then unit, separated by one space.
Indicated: 50 mmHg
